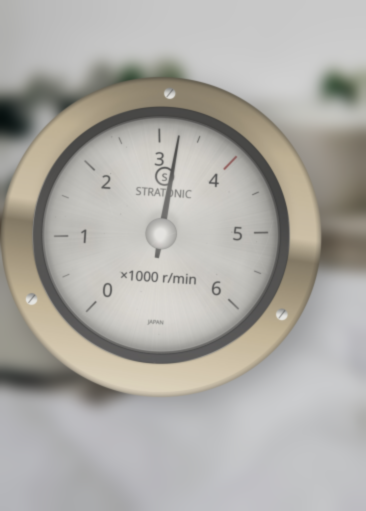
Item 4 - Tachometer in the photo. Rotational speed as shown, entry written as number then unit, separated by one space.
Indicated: 3250 rpm
